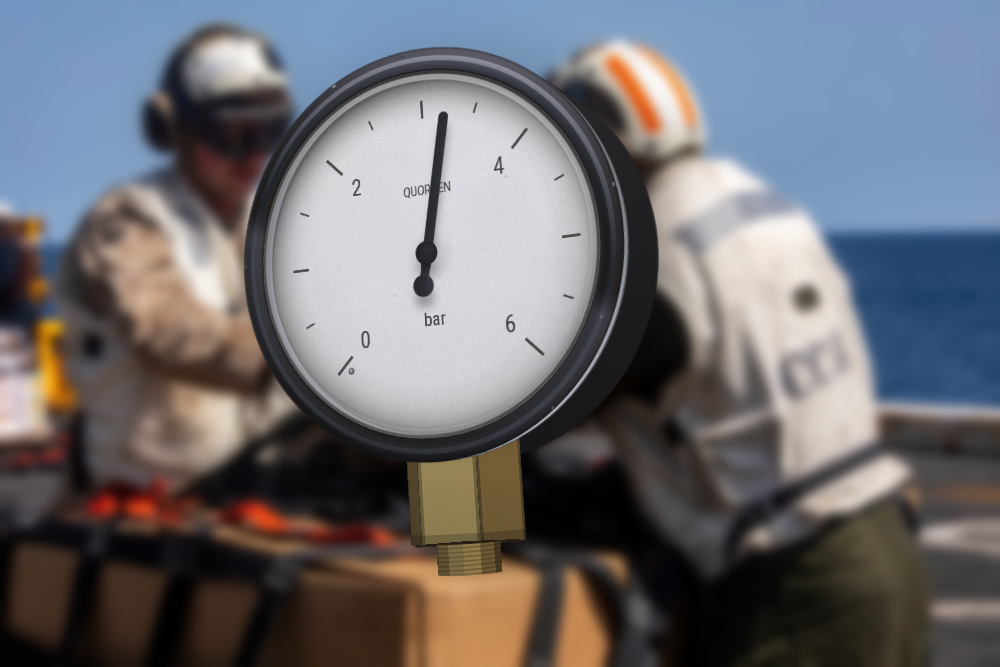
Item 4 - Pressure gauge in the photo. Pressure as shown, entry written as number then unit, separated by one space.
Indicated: 3.25 bar
